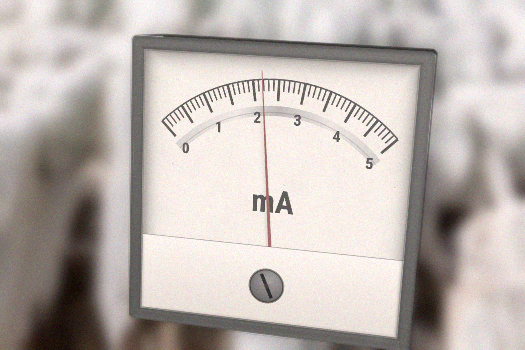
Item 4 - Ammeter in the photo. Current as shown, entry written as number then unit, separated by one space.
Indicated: 2.2 mA
